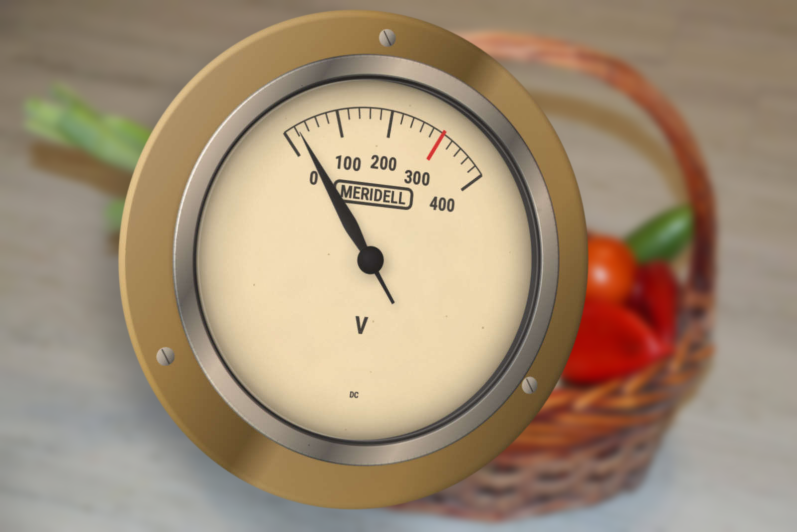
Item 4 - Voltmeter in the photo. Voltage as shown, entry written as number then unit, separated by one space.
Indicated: 20 V
